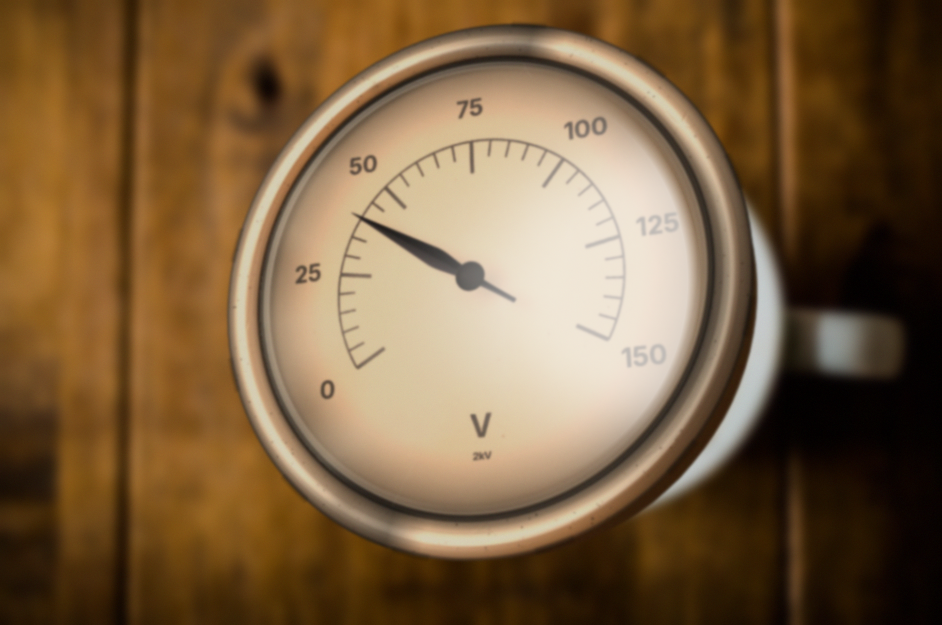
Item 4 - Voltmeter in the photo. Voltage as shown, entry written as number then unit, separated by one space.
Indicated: 40 V
